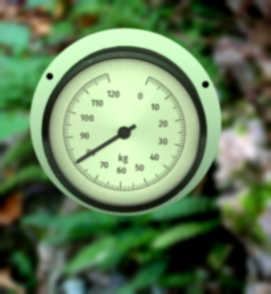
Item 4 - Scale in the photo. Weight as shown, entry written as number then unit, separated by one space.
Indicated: 80 kg
